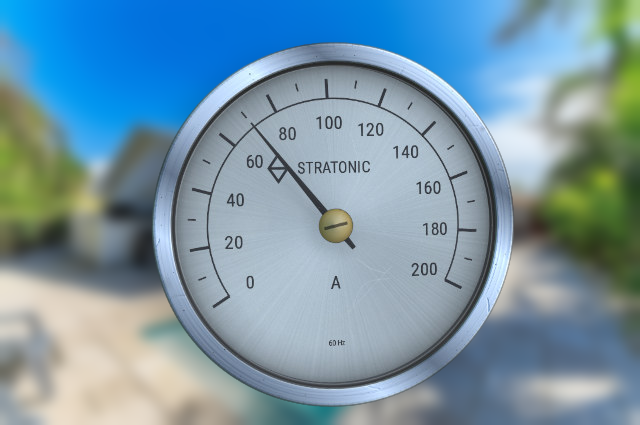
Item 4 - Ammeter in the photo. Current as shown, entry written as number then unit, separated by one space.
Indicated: 70 A
